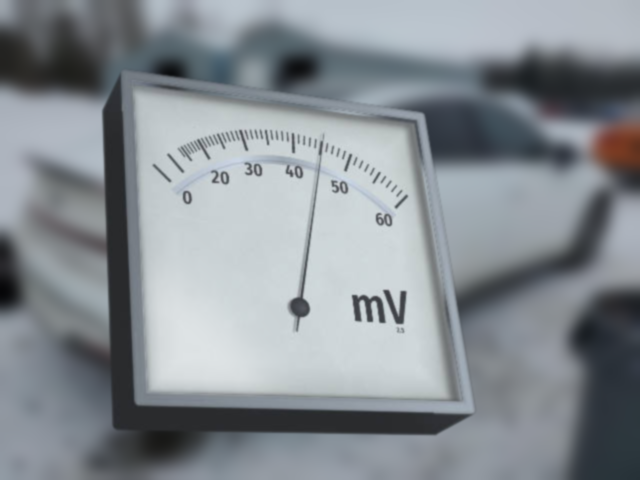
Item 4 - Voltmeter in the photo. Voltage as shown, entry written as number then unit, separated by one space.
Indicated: 45 mV
